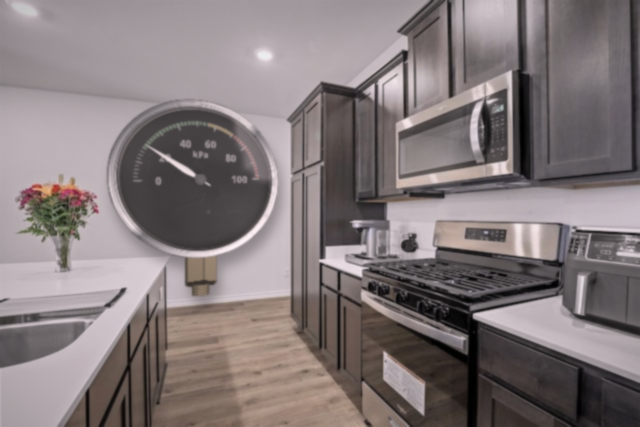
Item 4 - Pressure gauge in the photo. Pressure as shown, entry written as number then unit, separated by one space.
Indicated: 20 kPa
